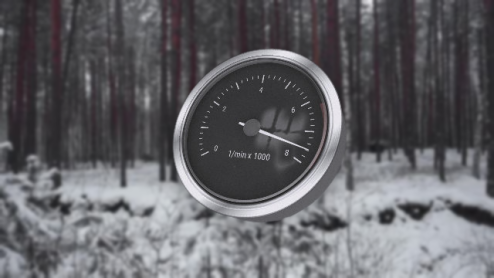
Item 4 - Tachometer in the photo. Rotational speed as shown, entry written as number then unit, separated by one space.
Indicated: 7600 rpm
